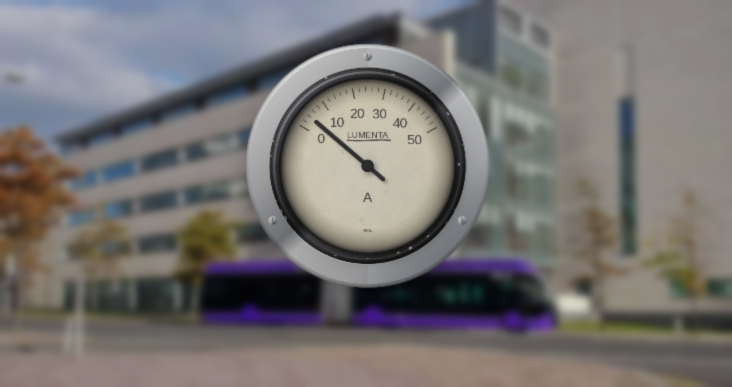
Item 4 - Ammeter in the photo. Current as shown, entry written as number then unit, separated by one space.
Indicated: 4 A
